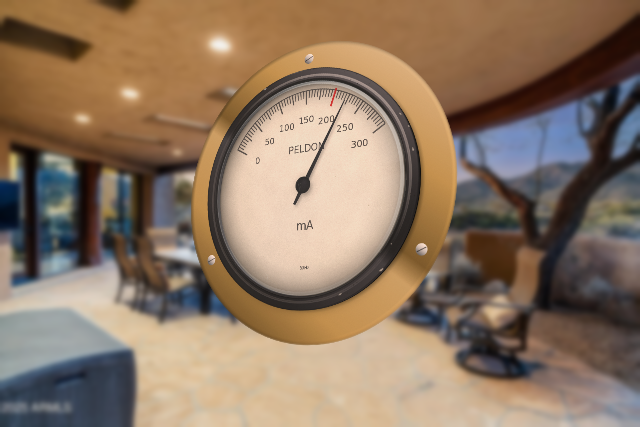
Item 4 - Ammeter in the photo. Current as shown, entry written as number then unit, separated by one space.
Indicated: 225 mA
